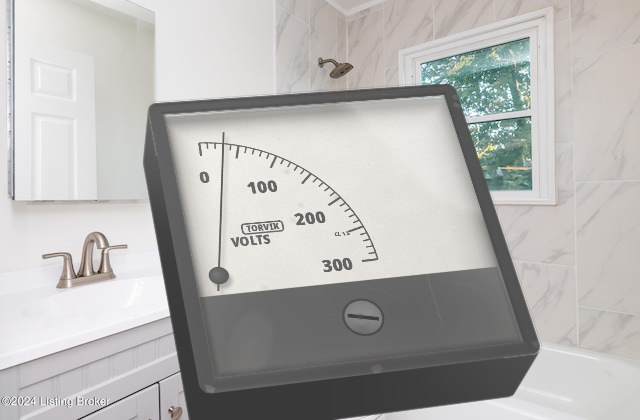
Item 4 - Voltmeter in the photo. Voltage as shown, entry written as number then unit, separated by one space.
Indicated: 30 V
